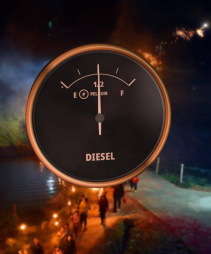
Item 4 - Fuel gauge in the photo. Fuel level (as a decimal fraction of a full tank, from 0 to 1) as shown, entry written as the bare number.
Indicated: 0.5
